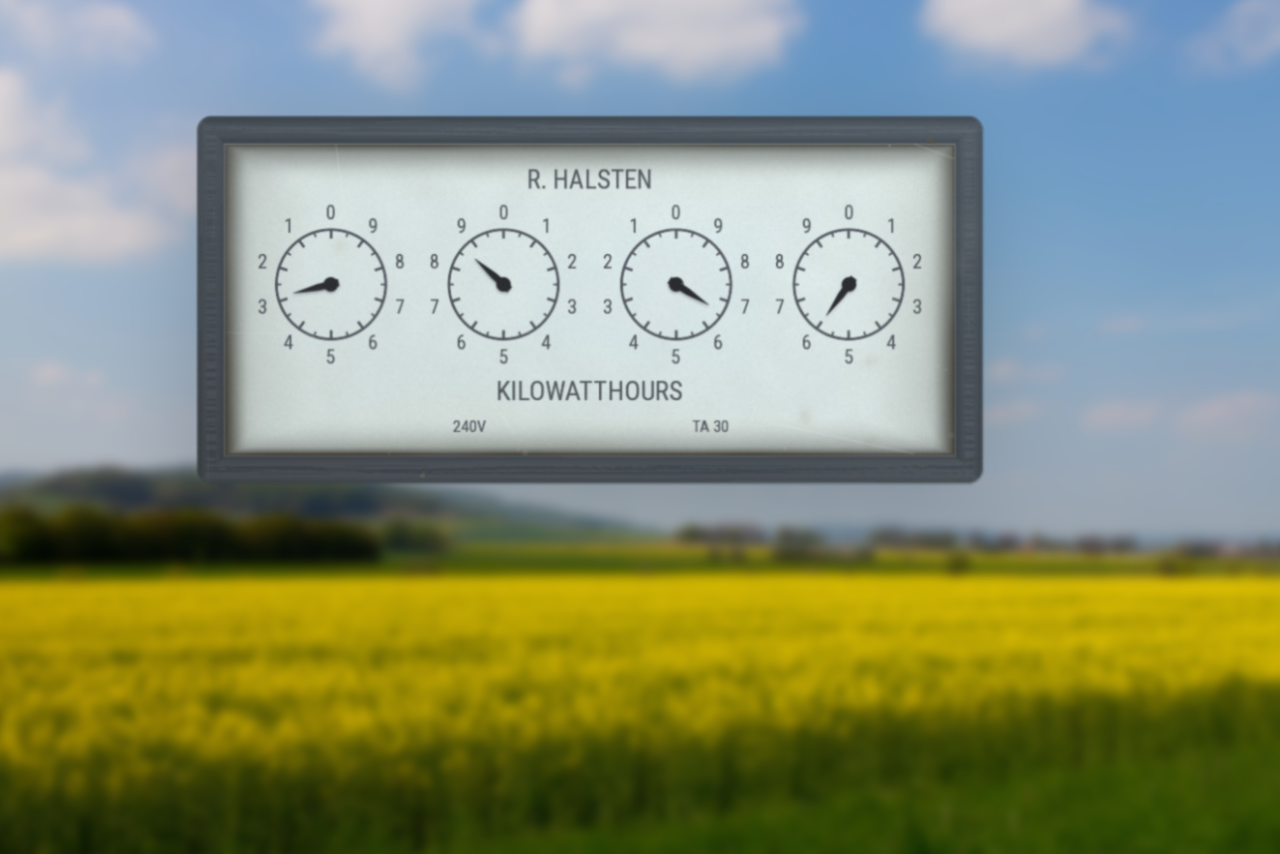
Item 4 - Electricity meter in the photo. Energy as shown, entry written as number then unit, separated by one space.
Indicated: 2866 kWh
